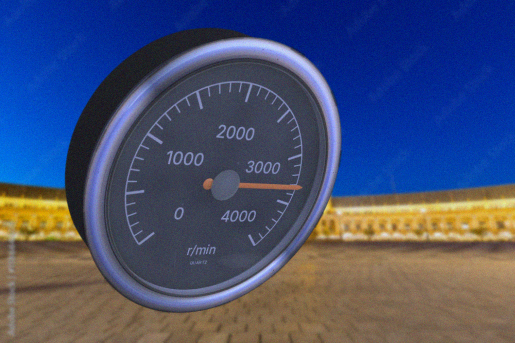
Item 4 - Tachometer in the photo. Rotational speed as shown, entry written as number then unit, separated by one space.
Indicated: 3300 rpm
